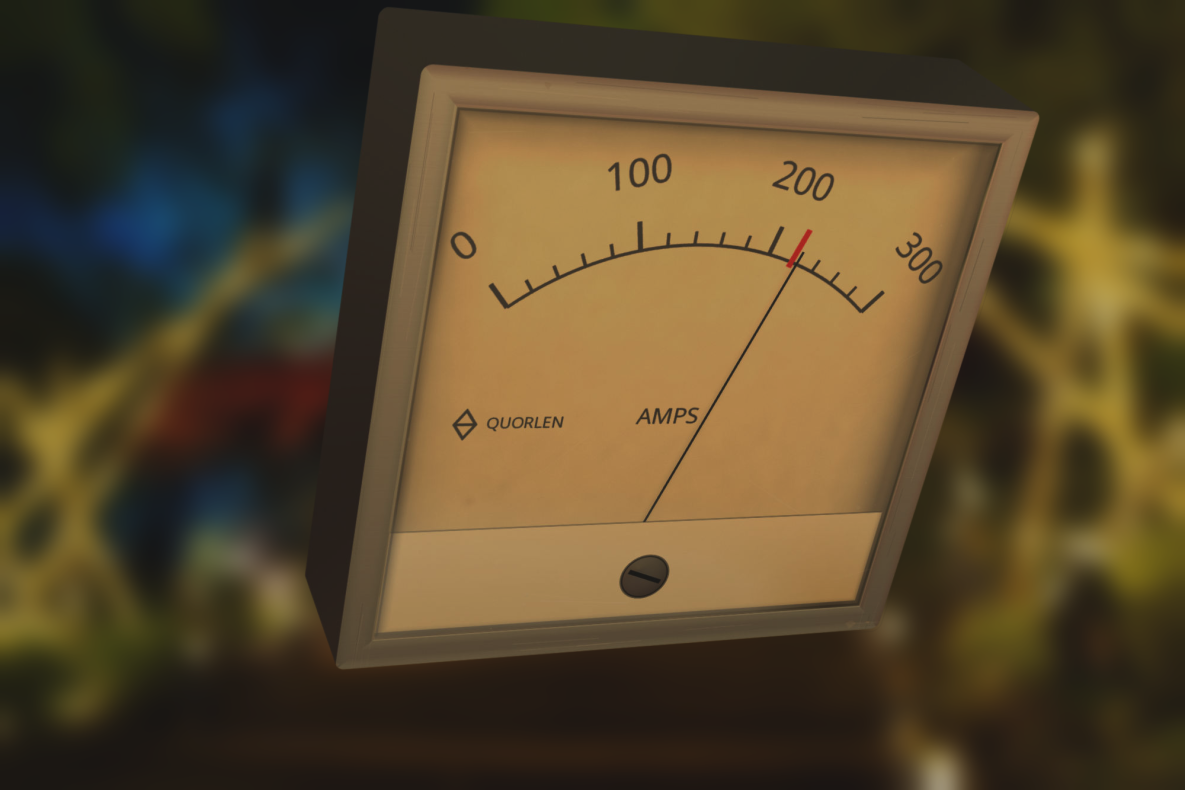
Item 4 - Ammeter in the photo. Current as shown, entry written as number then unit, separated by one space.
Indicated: 220 A
